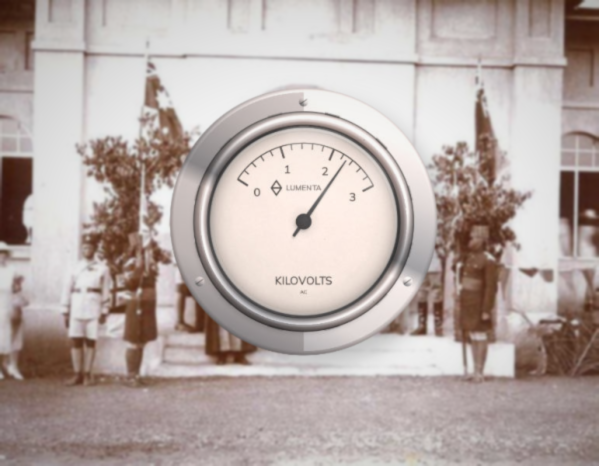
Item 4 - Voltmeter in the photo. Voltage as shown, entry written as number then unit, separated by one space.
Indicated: 2.3 kV
